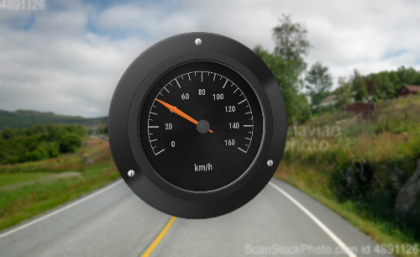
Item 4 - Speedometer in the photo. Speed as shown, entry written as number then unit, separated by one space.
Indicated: 40 km/h
